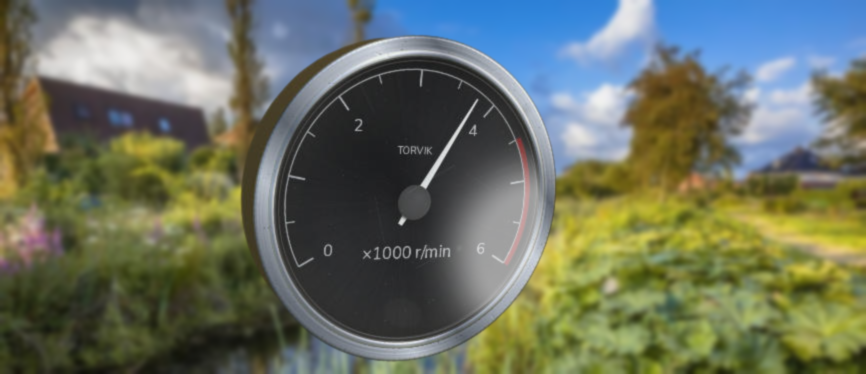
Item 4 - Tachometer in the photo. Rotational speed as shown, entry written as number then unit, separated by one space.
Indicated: 3750 rpm
